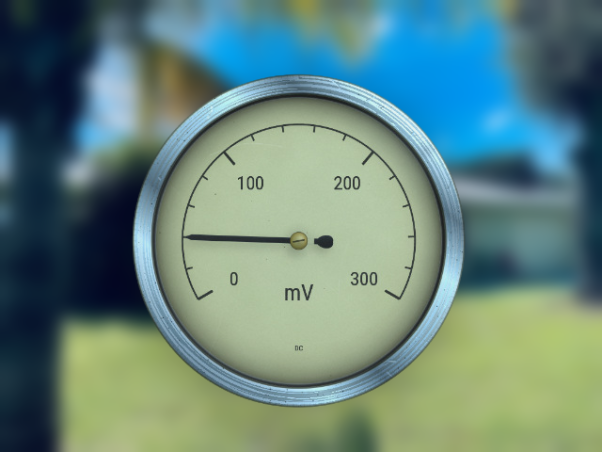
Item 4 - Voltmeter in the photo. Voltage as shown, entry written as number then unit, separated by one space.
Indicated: 40 mV
